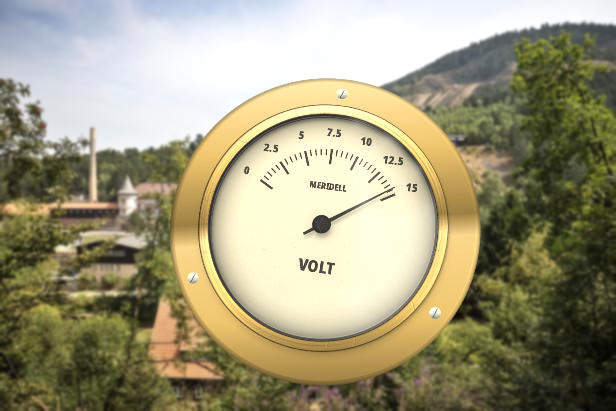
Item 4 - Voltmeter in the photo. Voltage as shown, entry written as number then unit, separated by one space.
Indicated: 14.5 V
